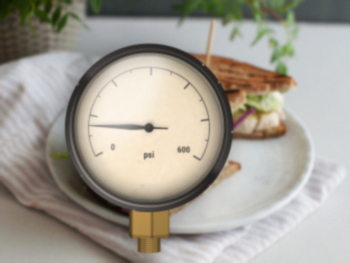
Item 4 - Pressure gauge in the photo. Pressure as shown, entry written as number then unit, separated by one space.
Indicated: 75 psi
